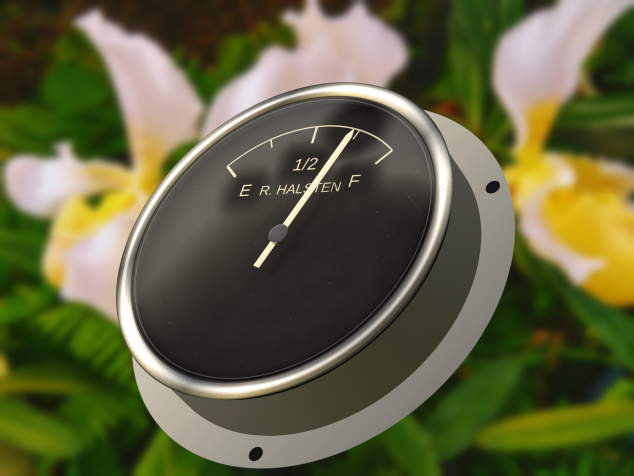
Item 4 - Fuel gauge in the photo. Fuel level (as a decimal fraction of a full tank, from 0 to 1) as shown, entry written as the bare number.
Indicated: 0.75
